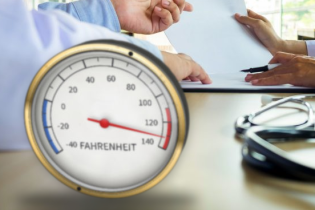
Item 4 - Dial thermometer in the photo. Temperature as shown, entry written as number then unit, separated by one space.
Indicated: 130 °F
